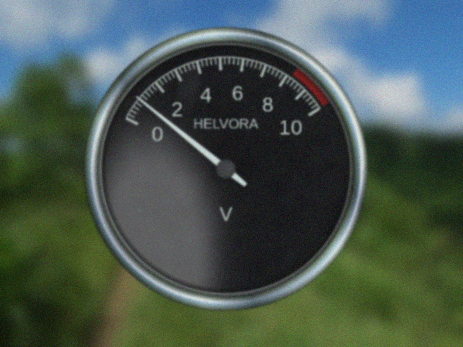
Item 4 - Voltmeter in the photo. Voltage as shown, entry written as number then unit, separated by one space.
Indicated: 1 V
